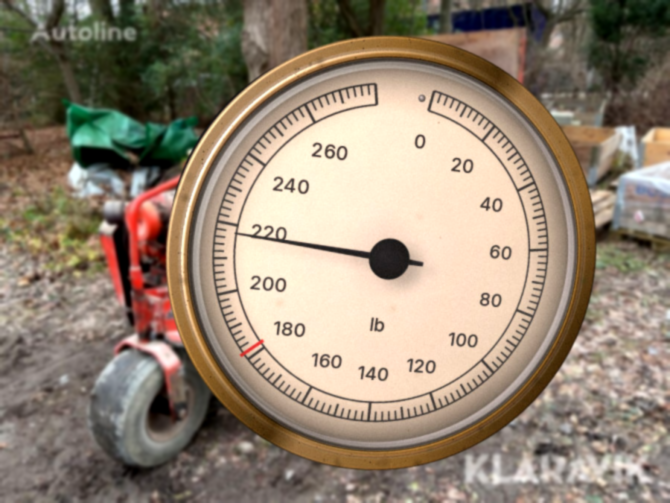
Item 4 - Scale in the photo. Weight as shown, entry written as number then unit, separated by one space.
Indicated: 218 lb
